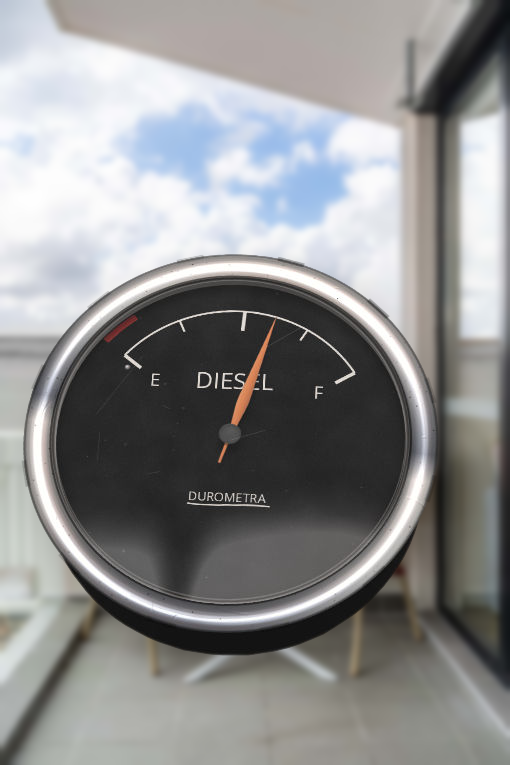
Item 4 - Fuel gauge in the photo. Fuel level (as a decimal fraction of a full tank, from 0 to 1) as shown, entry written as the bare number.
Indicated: 0.625
